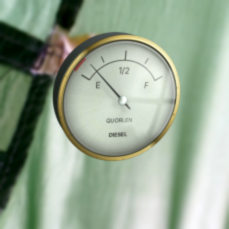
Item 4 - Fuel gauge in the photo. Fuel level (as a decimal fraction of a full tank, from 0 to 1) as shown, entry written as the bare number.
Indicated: 0.125
